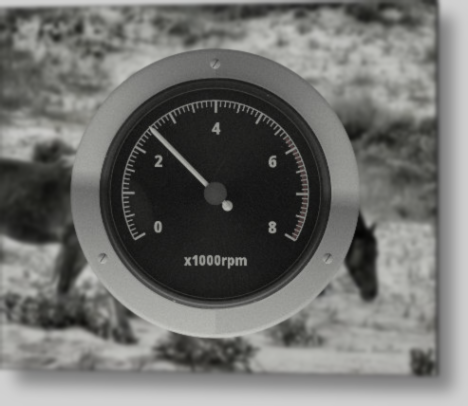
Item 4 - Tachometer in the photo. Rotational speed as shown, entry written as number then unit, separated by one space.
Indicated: 2500 rpm
